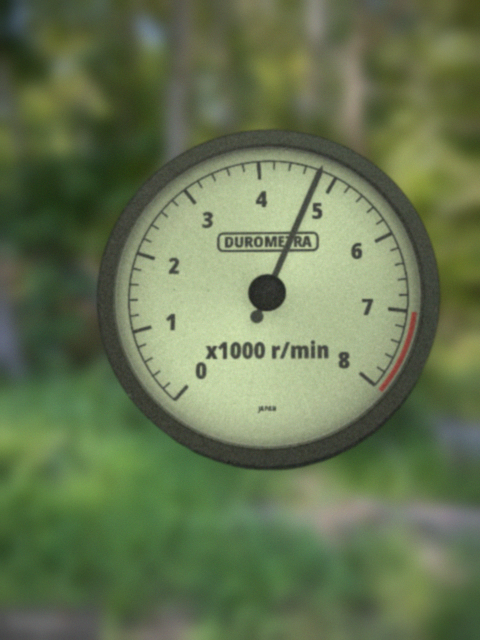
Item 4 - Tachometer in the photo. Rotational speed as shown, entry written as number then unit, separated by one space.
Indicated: 4800 rpm
